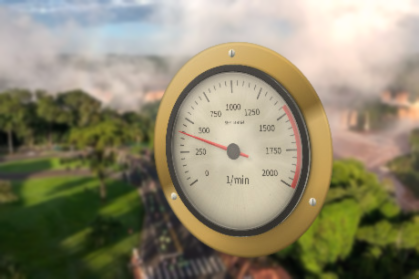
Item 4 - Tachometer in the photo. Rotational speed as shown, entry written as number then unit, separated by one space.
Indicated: 400 rpm
